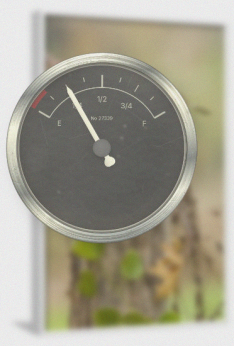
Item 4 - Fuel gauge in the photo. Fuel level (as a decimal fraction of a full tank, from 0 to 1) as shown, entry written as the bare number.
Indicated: 0.25
